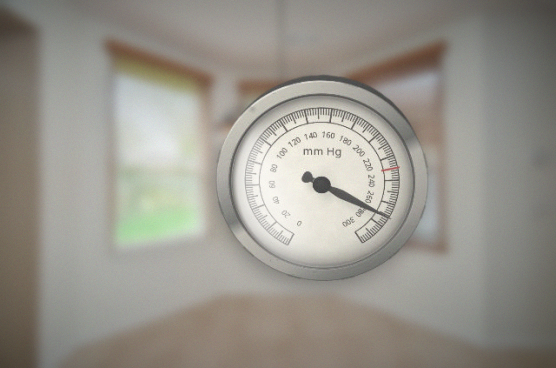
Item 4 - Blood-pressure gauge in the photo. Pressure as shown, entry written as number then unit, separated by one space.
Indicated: 270 mmHg
